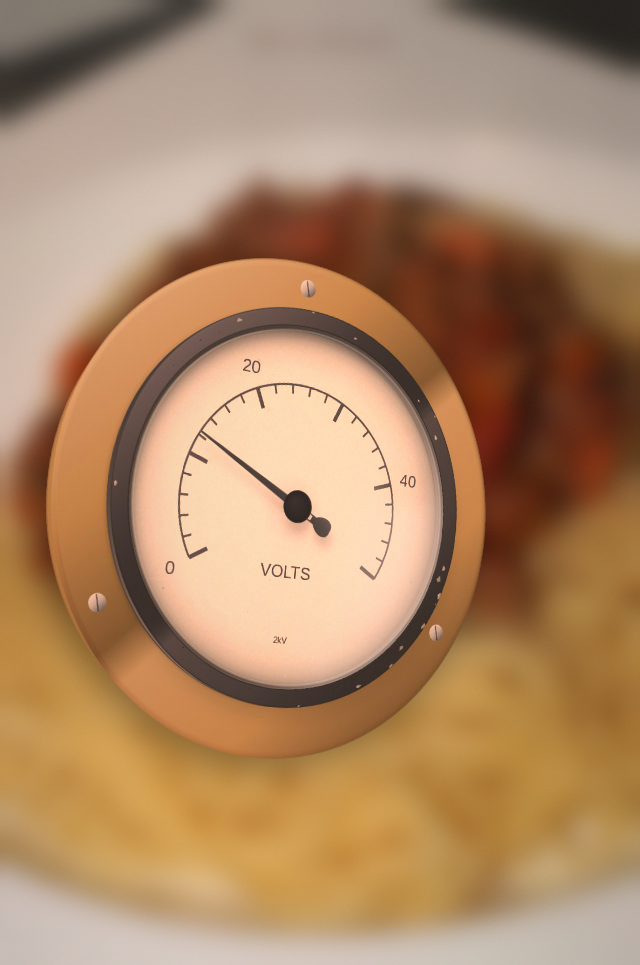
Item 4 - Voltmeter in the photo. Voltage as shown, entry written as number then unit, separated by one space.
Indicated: 12 V
